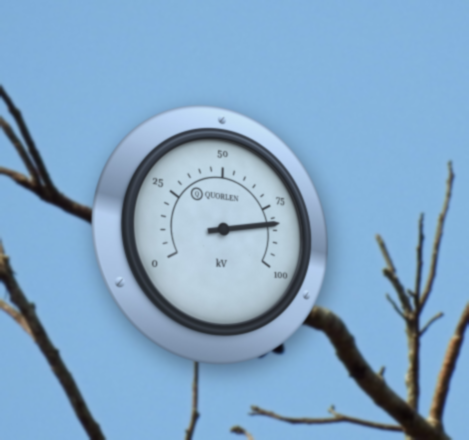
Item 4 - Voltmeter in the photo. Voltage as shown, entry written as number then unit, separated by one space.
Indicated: 82.5 kV
